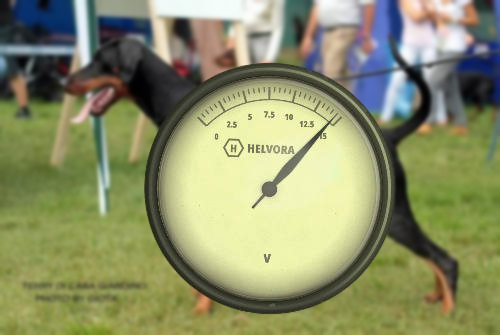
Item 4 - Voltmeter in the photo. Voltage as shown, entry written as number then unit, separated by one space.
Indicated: 14.5 V
